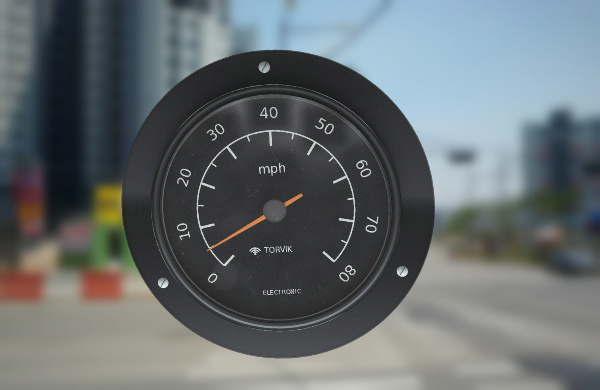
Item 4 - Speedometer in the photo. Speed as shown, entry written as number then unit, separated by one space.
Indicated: 5 mph
